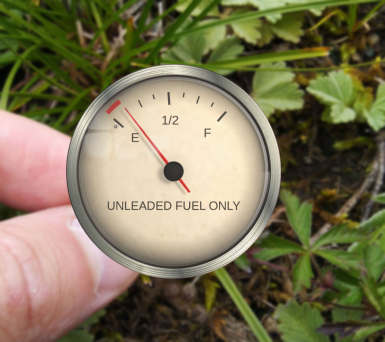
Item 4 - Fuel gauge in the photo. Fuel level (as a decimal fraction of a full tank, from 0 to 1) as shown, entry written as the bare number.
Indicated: 0.125
